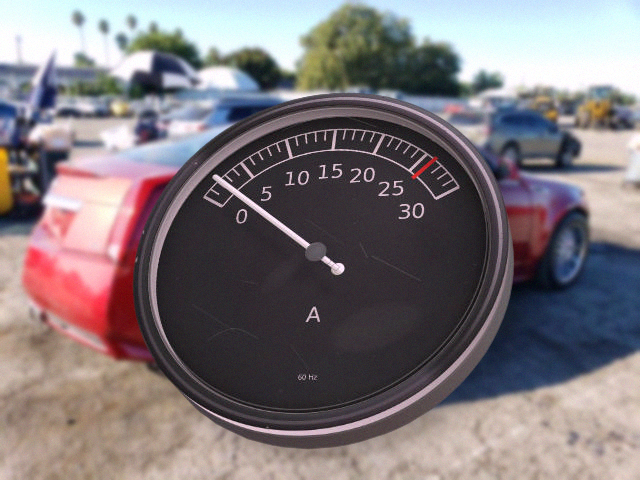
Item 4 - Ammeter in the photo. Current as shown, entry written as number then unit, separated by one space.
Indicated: 2 A
